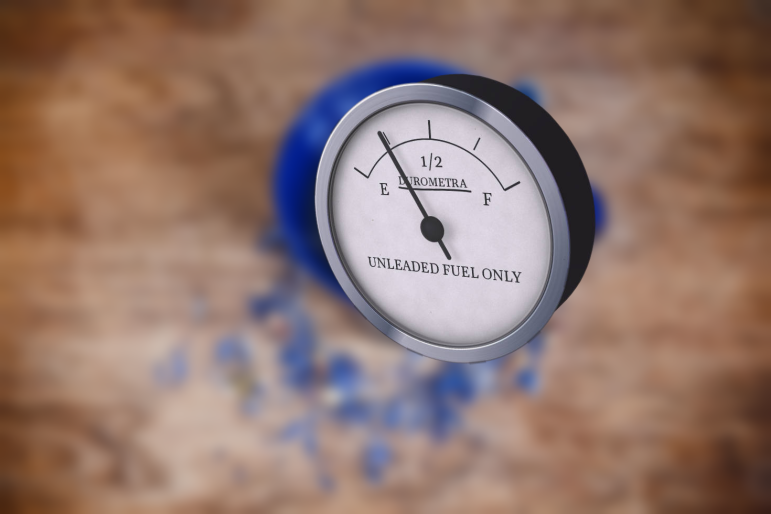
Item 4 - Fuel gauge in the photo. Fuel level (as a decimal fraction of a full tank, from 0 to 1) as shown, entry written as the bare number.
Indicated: 0.25
